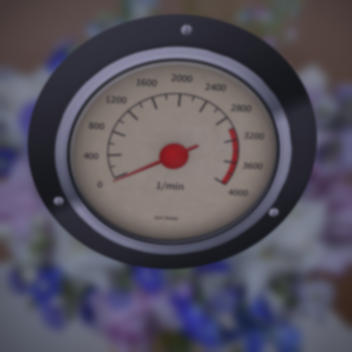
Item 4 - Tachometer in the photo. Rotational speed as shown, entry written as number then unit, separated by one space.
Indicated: 0 rpm
